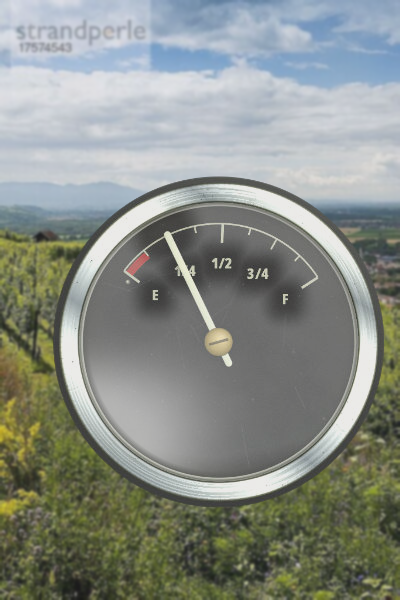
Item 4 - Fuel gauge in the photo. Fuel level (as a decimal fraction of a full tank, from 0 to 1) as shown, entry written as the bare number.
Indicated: 0.25
